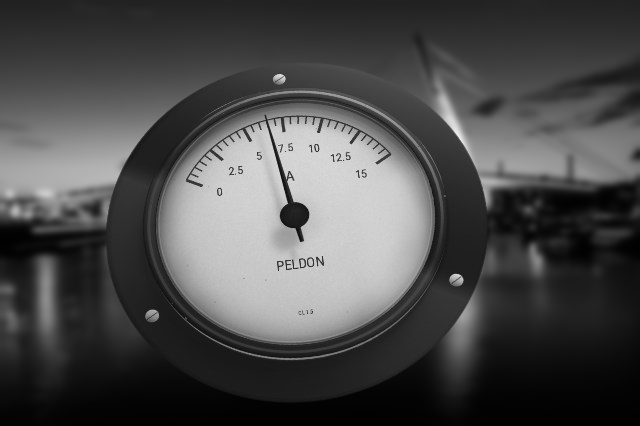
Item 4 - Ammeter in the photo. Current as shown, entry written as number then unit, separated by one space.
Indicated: 6.5 A
